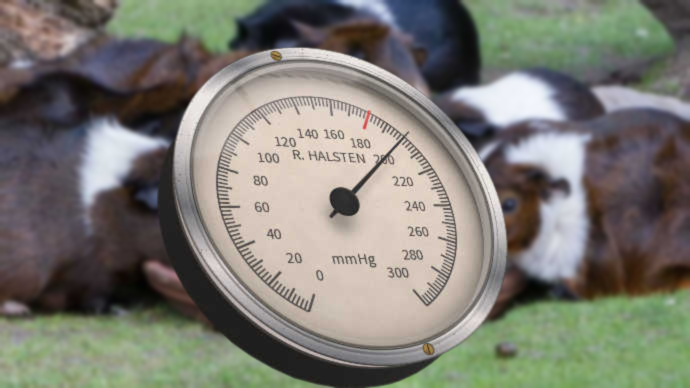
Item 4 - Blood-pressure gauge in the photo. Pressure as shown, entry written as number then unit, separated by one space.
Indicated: 200 mmHg
